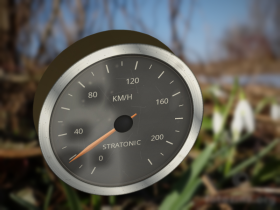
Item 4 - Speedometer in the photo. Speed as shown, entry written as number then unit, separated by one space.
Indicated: 20 km/h
